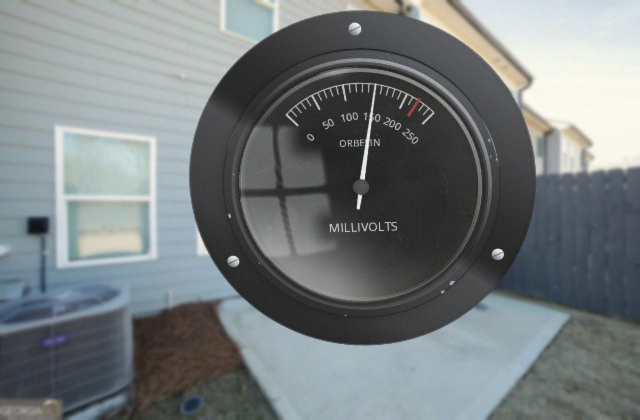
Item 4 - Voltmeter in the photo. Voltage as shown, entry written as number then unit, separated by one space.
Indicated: 150 mV
